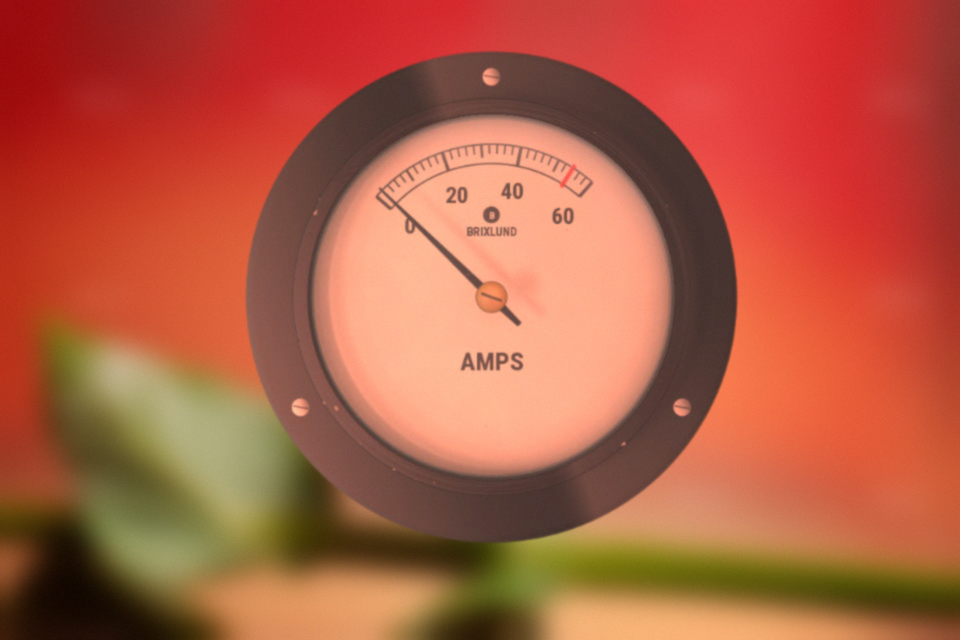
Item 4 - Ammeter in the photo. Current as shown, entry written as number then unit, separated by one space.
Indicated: 2 A
